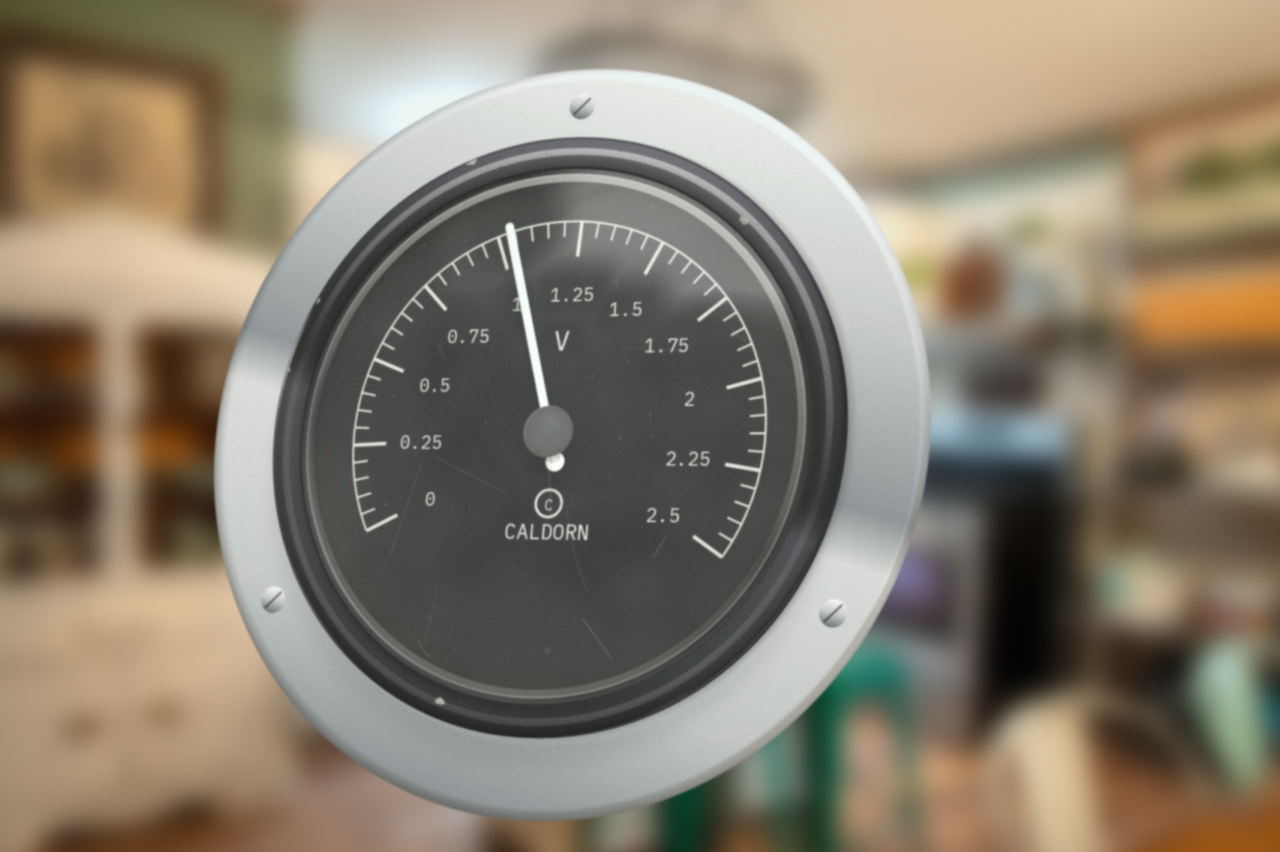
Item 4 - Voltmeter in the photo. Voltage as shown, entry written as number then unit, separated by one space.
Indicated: 1.05 V
